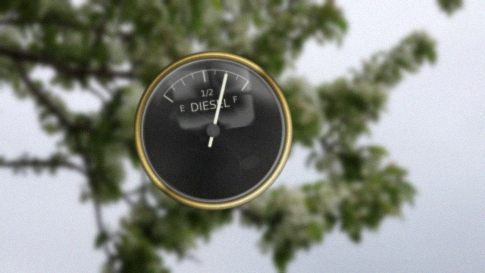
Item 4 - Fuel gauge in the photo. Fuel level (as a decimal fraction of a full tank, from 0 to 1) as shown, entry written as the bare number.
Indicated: 0.75
